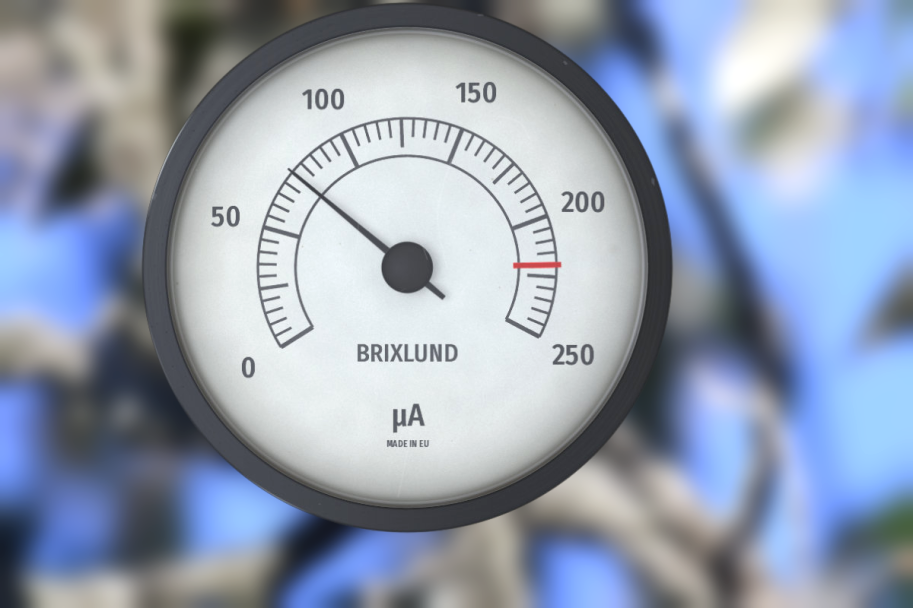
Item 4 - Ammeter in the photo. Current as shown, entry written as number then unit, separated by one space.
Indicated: 75 µA
